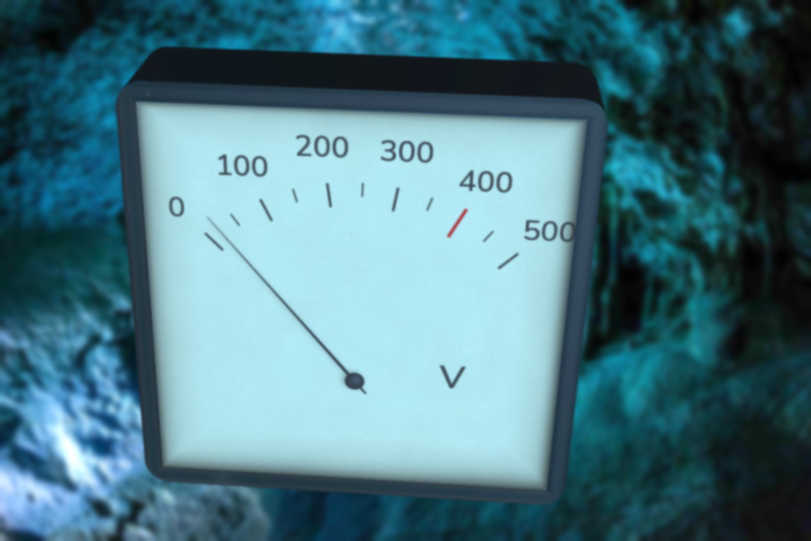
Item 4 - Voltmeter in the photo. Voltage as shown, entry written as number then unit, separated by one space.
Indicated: 25 V
